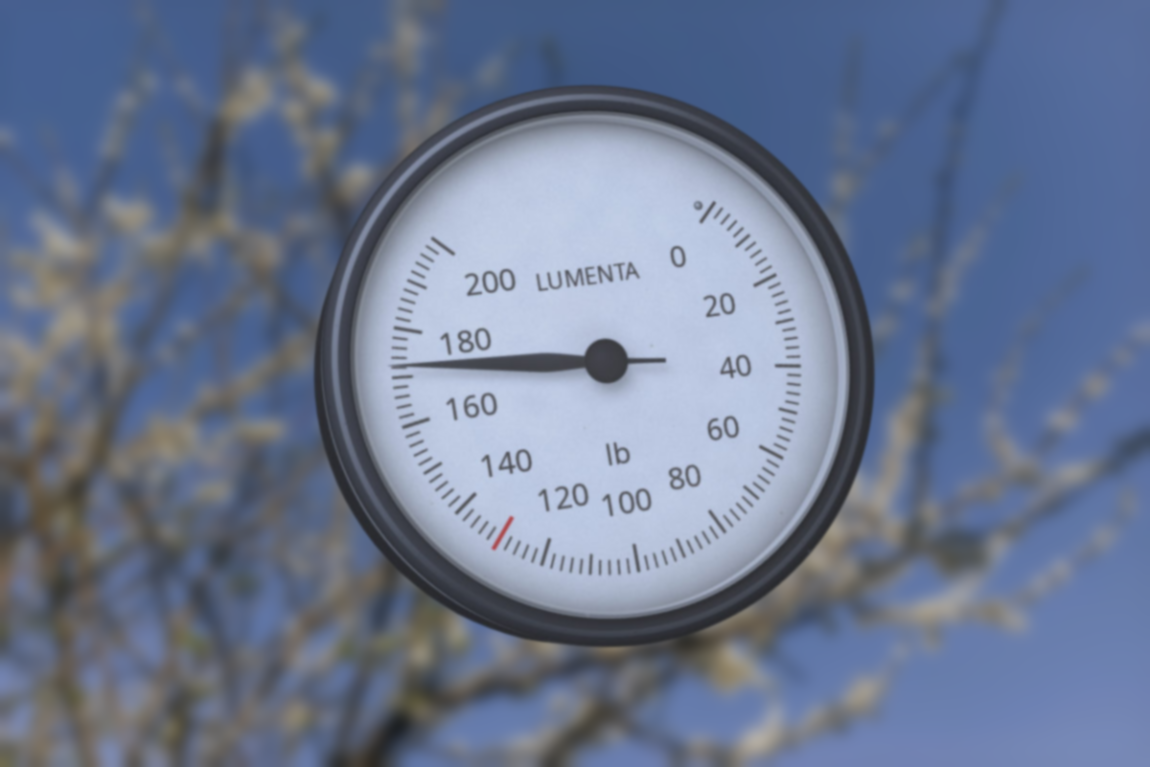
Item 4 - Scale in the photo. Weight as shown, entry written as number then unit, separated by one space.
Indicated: 172 lb
